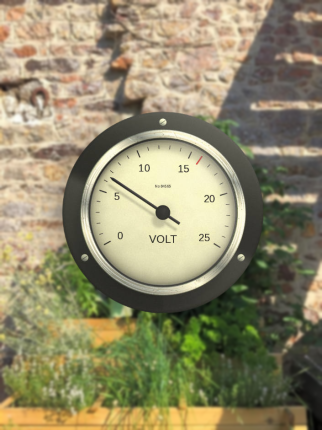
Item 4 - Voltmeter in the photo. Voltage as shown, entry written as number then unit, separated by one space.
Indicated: 6.5 V
